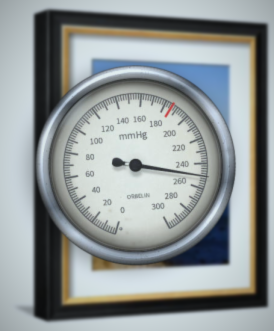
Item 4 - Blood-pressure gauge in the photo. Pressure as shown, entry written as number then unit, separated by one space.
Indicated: 250 mmHg
